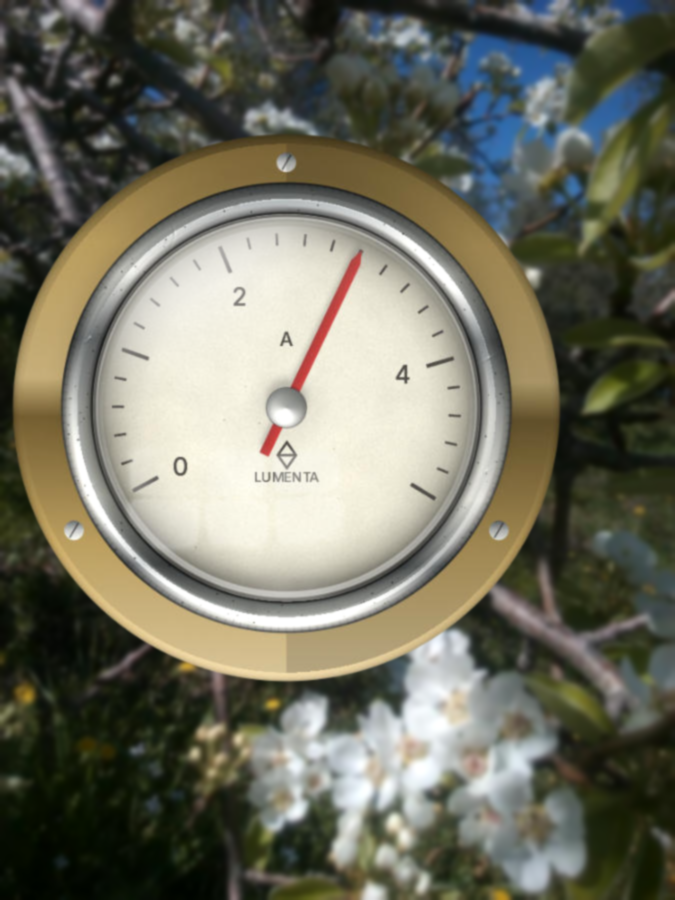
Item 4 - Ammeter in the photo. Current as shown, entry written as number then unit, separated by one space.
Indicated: 3 A
